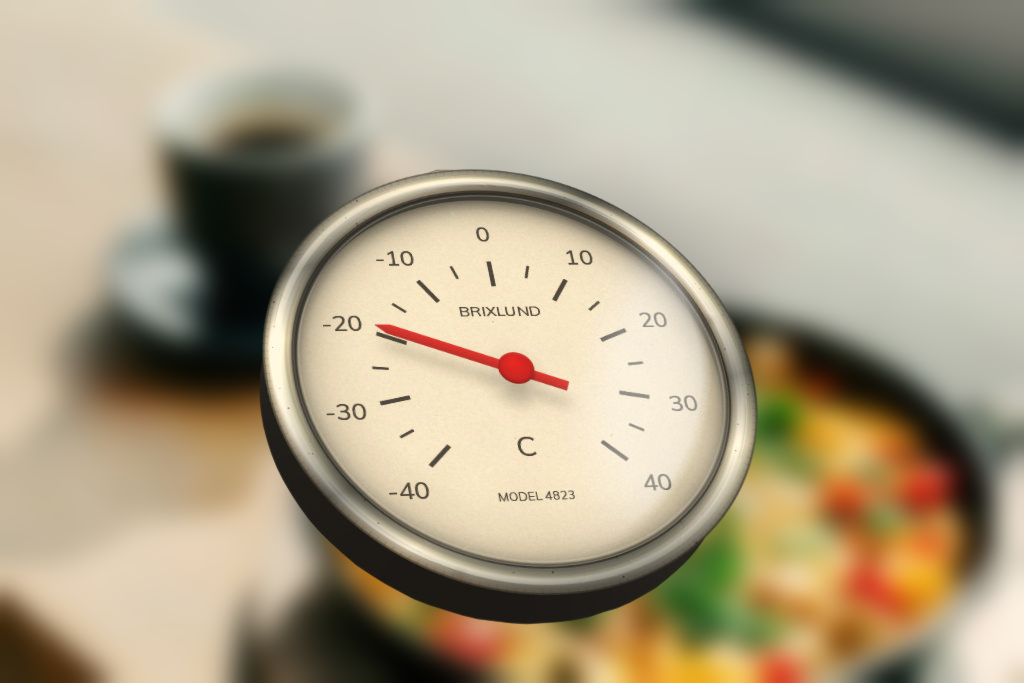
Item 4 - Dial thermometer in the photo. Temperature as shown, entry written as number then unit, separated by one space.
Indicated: -20 °C
